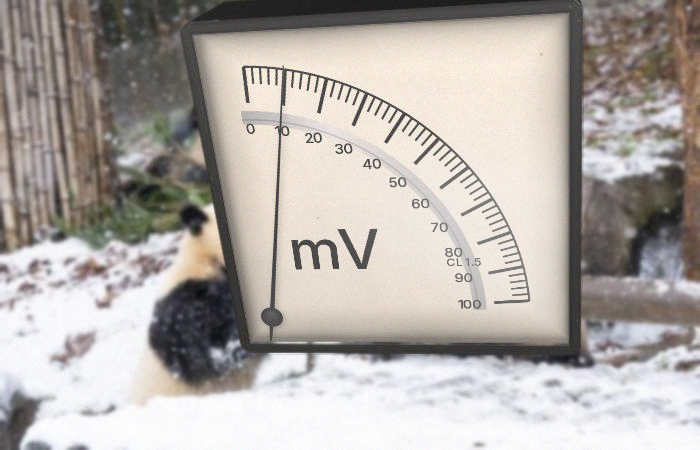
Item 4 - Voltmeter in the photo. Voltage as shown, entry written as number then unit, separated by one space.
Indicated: 10 mV
